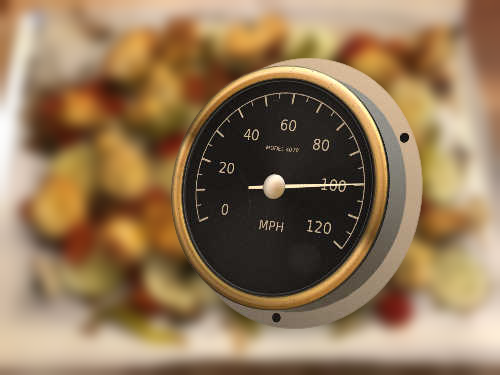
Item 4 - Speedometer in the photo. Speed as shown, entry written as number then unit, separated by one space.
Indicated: 100 mph
